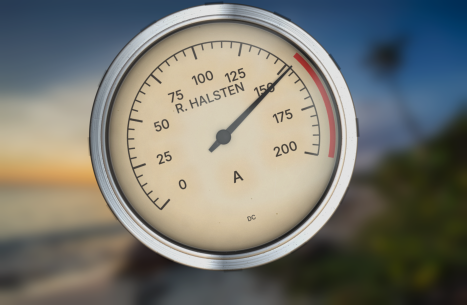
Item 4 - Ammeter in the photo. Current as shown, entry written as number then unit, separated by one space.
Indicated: 152.5 A
